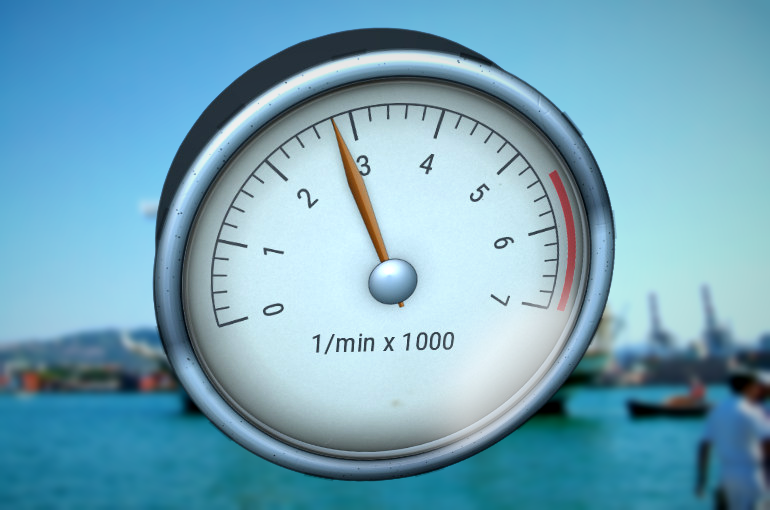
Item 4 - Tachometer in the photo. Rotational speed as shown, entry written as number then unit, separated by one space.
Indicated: 2800 rpm
